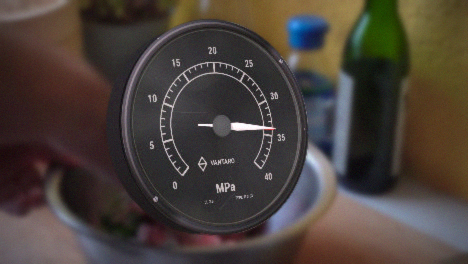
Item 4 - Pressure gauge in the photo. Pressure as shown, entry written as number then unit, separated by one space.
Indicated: 34 MPa
